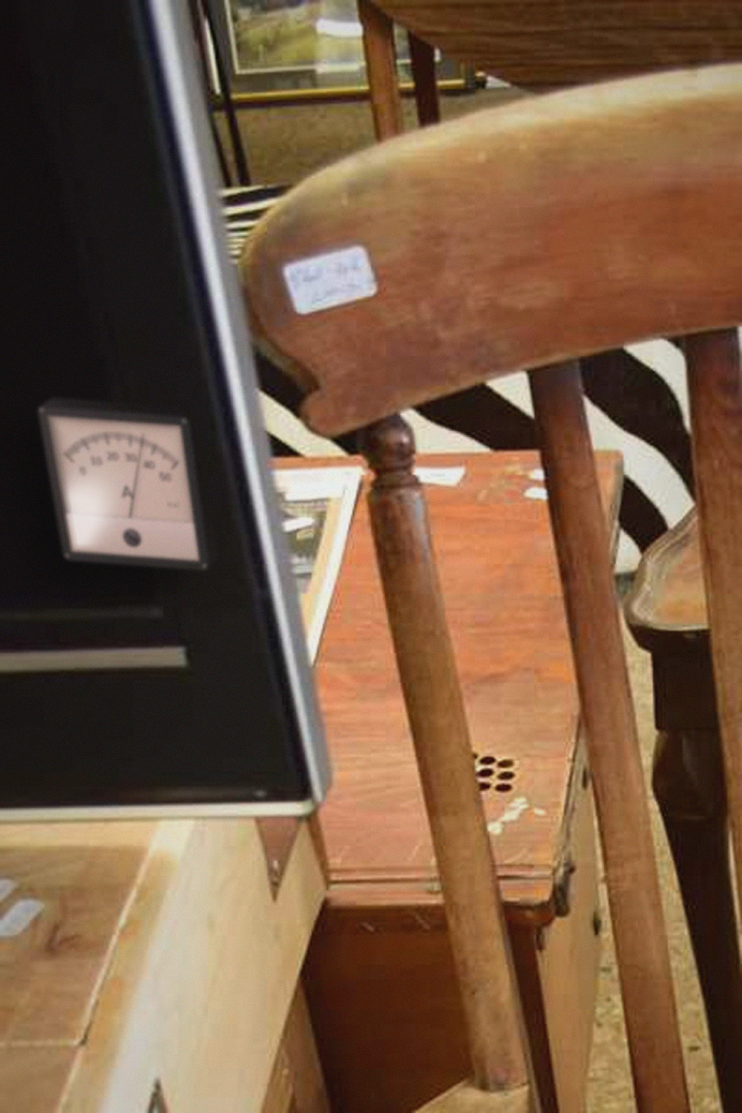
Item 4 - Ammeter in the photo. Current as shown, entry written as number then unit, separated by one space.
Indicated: 35 A
